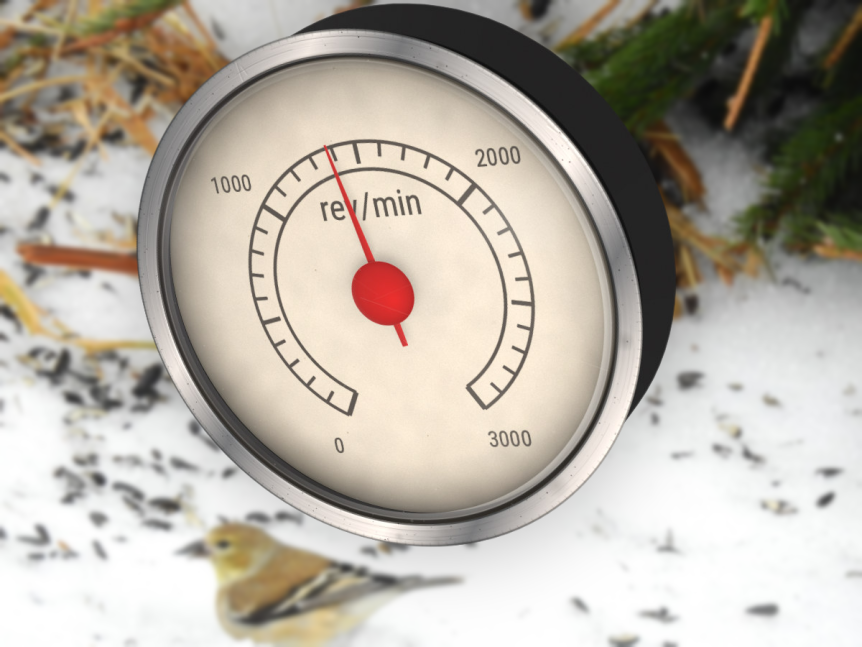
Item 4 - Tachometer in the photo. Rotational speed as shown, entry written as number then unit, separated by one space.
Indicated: 1400 rpm
